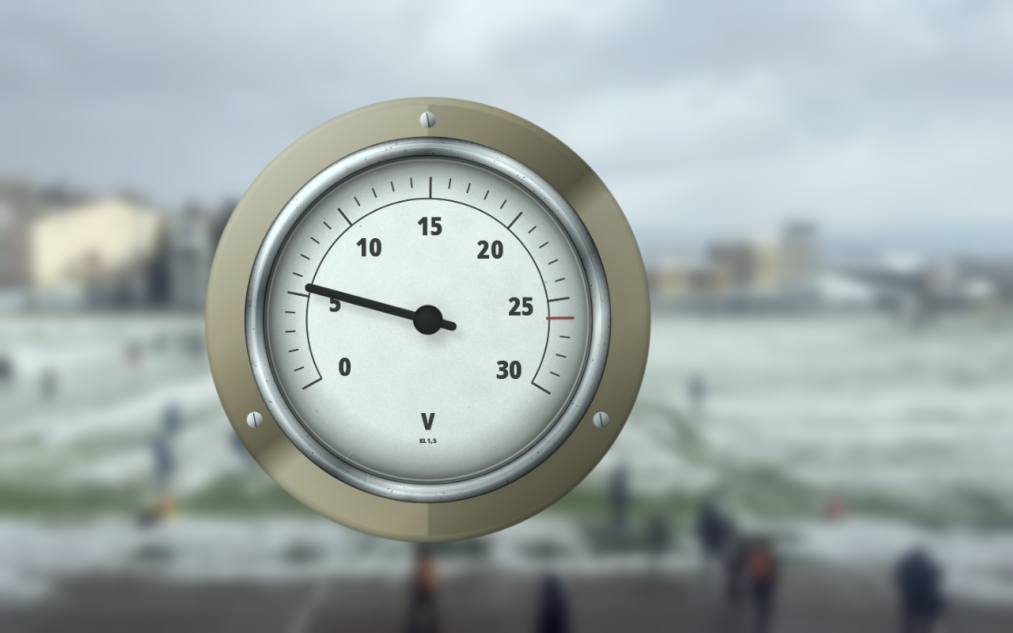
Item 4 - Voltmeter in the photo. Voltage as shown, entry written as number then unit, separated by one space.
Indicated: 5.5 V
